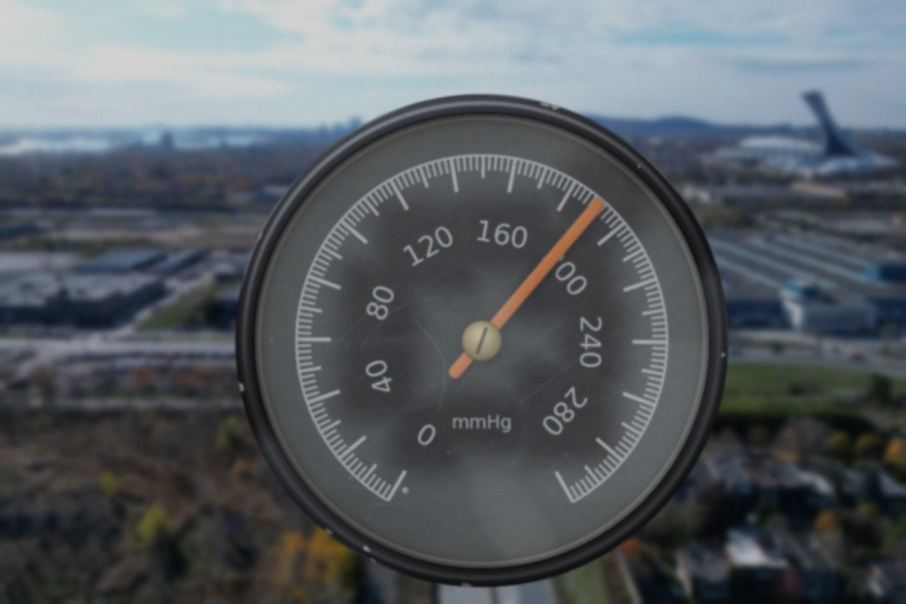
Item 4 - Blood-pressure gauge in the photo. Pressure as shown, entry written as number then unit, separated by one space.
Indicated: 190 mmHg
